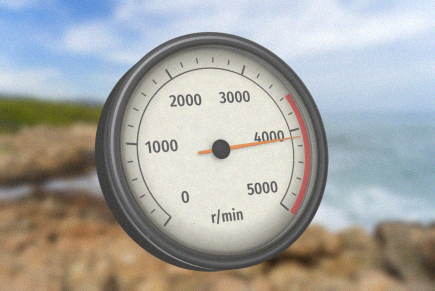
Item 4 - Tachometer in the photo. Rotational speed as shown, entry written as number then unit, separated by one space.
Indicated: 4100 rpm
